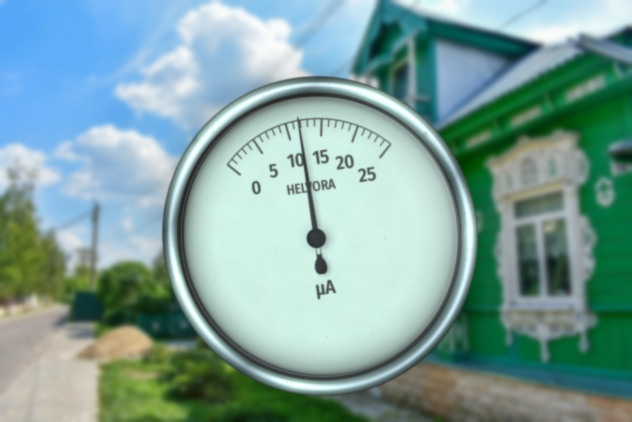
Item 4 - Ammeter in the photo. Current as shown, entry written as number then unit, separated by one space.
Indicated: 12 µA
